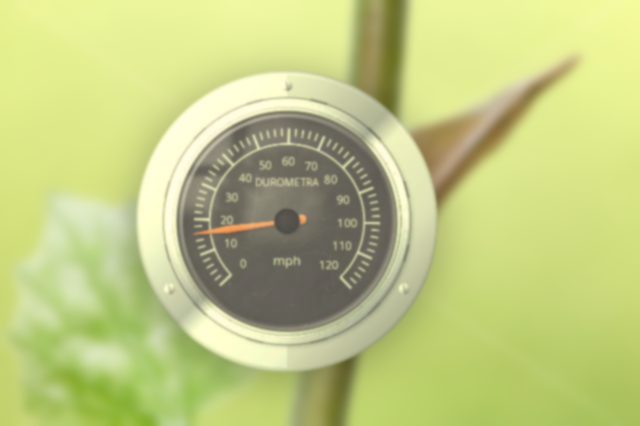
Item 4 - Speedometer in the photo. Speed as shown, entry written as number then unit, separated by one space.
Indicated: 16 mph
